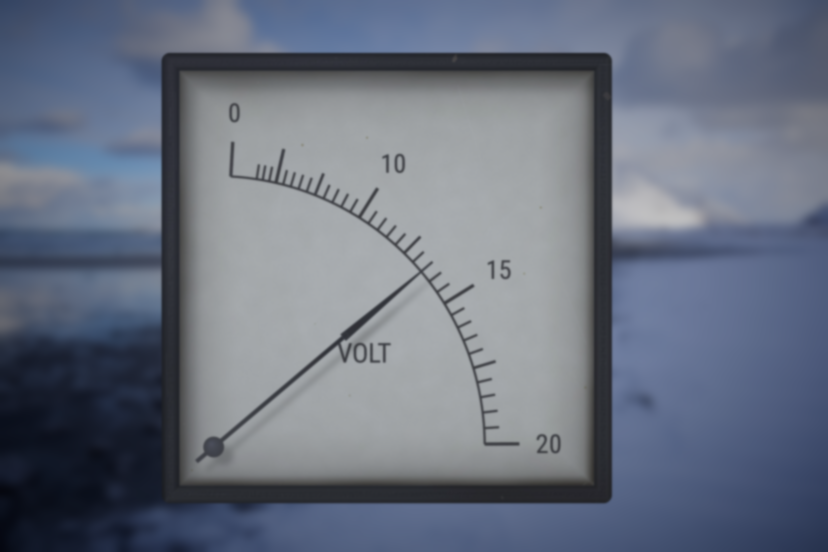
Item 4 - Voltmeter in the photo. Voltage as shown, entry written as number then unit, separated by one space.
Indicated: 13.5 V
